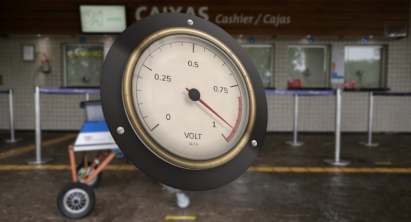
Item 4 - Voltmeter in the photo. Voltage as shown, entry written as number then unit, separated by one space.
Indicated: 0.95 V
